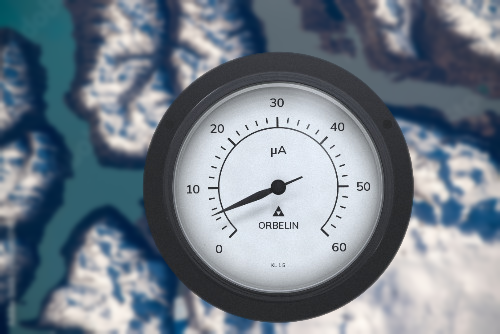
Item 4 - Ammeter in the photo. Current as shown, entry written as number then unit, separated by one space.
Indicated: 5 µA
